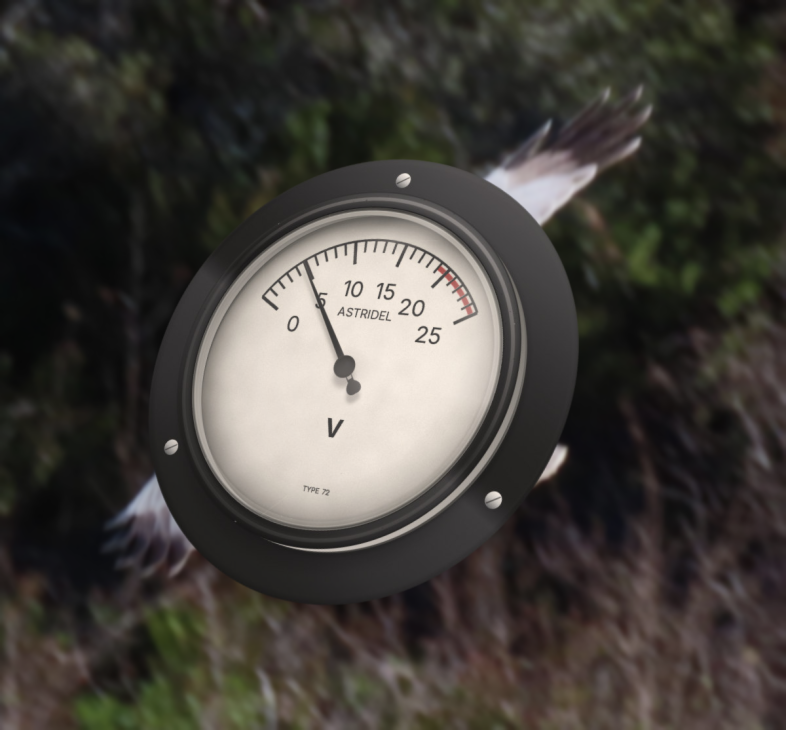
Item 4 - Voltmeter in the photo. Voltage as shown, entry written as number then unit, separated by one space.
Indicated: 5 V
